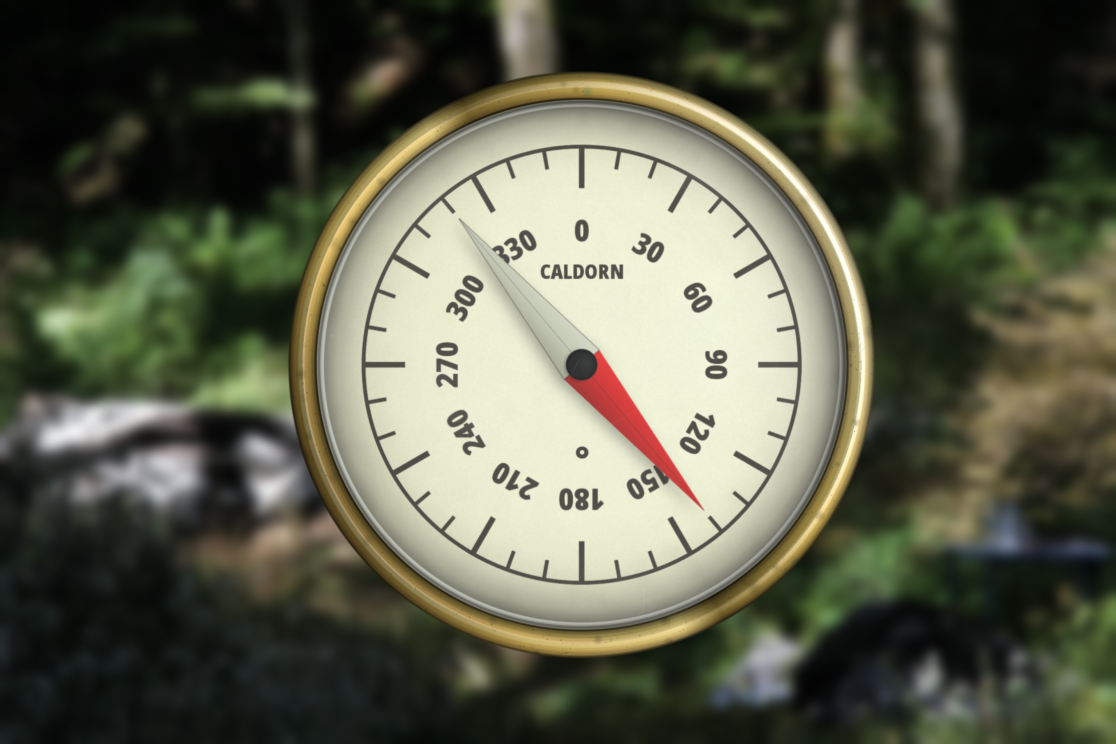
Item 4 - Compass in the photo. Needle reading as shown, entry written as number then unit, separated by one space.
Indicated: 140 °
